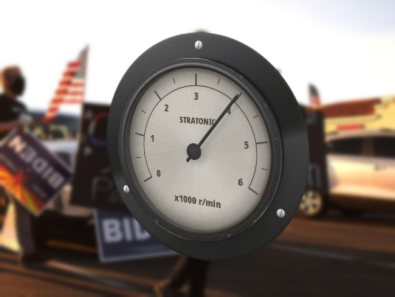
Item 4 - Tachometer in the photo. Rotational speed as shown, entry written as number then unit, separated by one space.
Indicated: 4000 rpm
